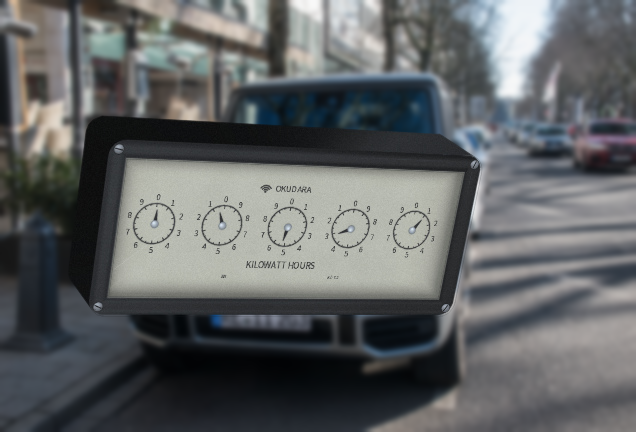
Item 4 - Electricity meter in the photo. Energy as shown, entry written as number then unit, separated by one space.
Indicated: 531 kWh
